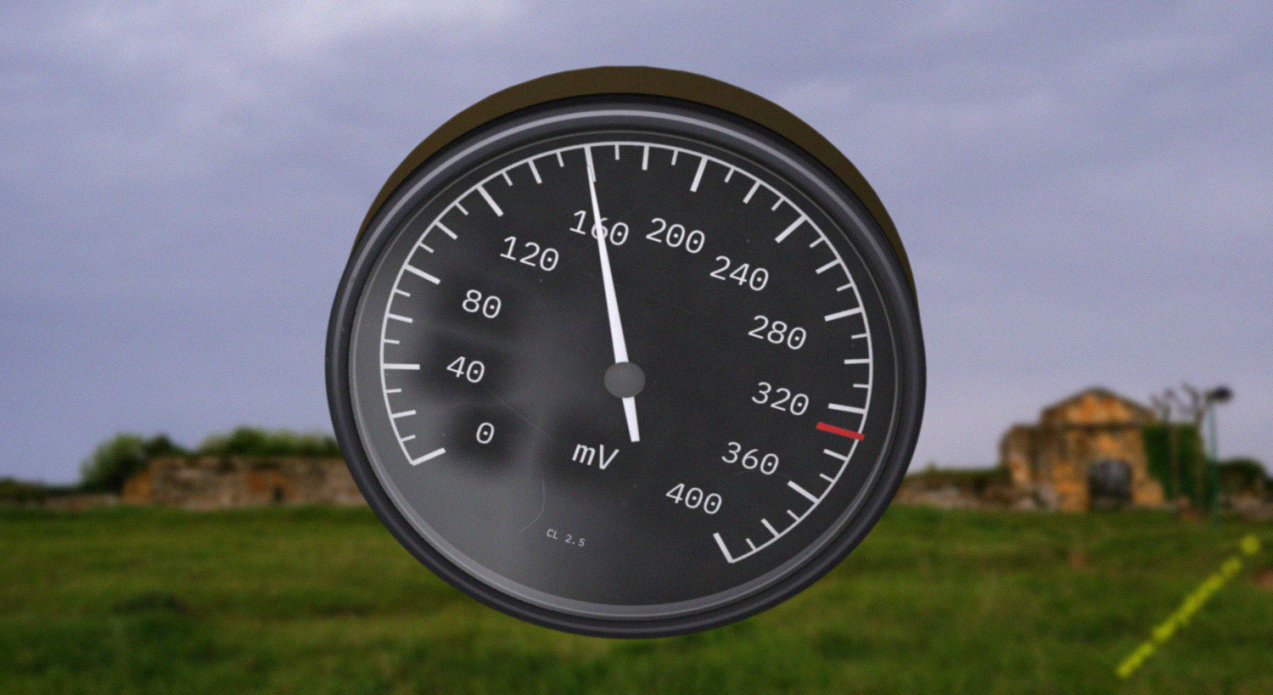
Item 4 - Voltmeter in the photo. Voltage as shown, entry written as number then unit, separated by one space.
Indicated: 160 mV
